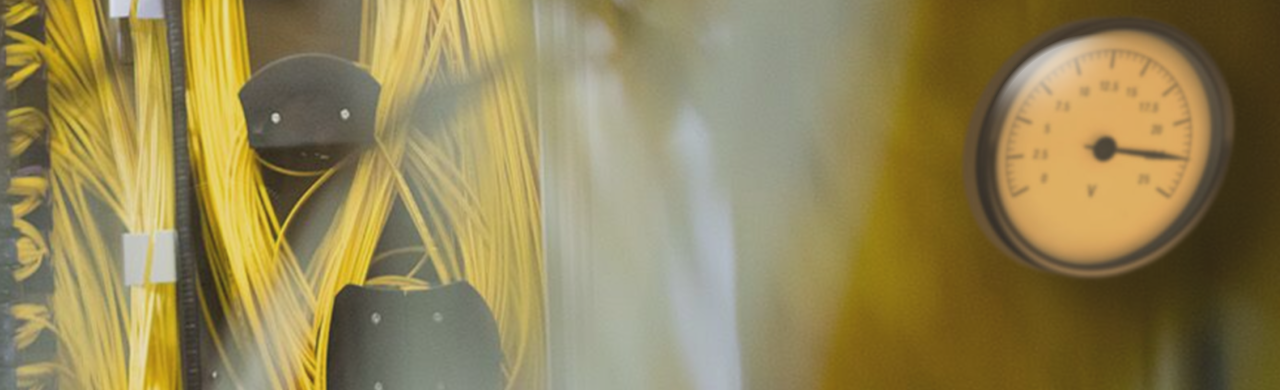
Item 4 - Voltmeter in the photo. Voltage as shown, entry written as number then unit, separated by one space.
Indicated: 22.5 V
